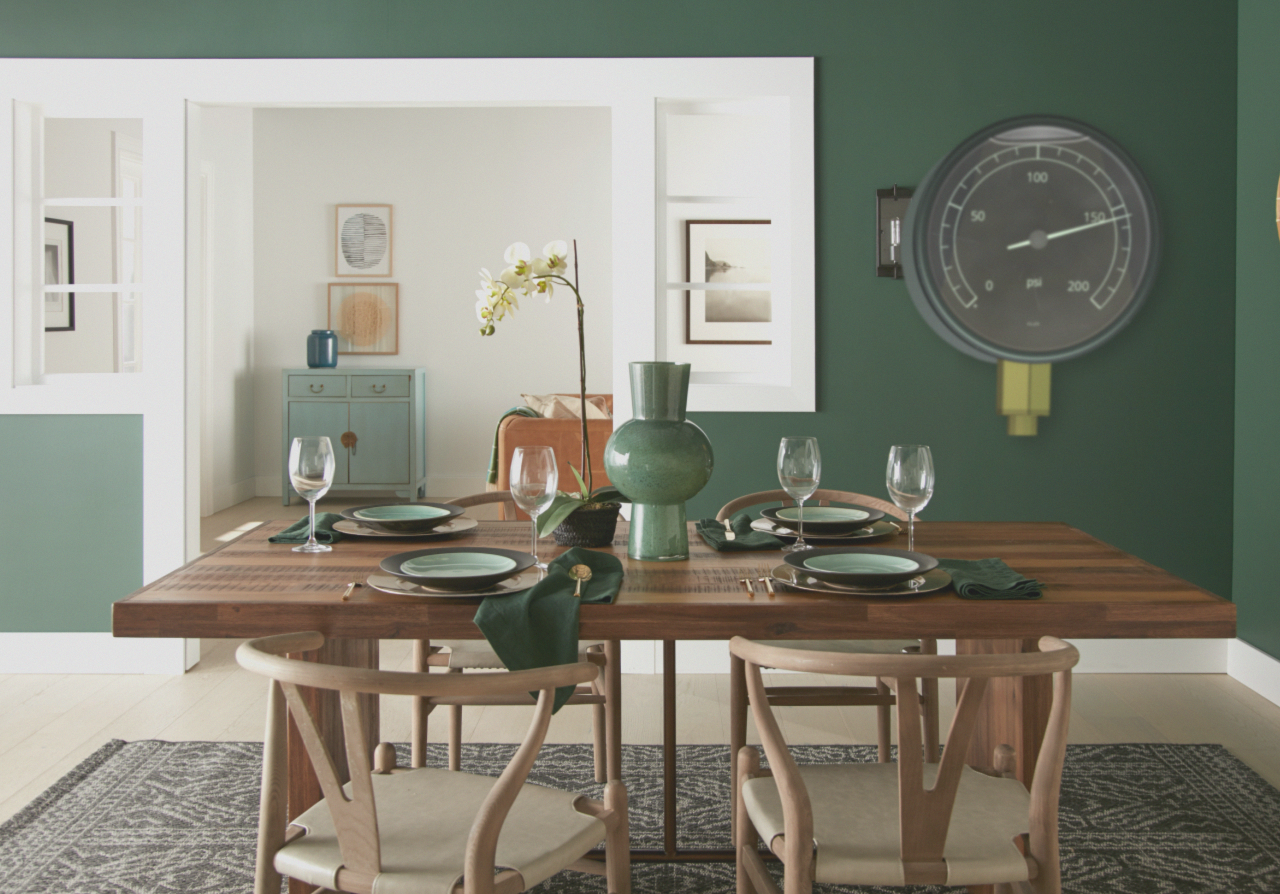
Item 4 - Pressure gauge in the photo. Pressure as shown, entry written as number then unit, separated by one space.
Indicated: 155 psi
